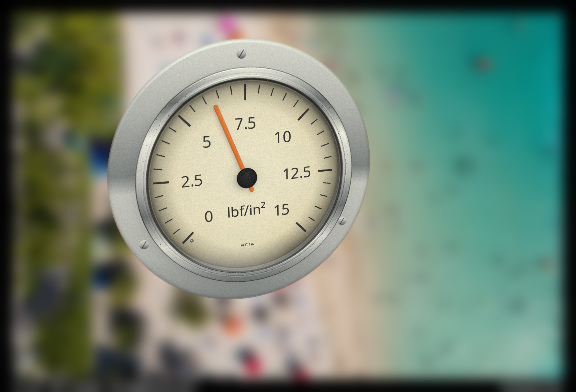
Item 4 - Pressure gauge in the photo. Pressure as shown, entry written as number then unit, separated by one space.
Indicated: 6.25 psi
